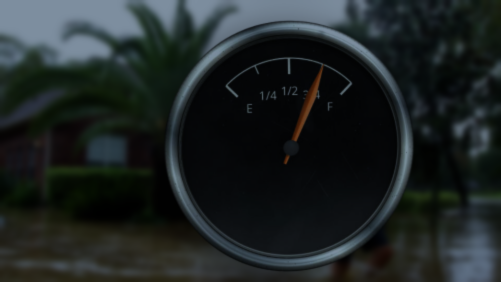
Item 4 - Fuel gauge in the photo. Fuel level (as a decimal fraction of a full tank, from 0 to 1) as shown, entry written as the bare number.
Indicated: 0.75
